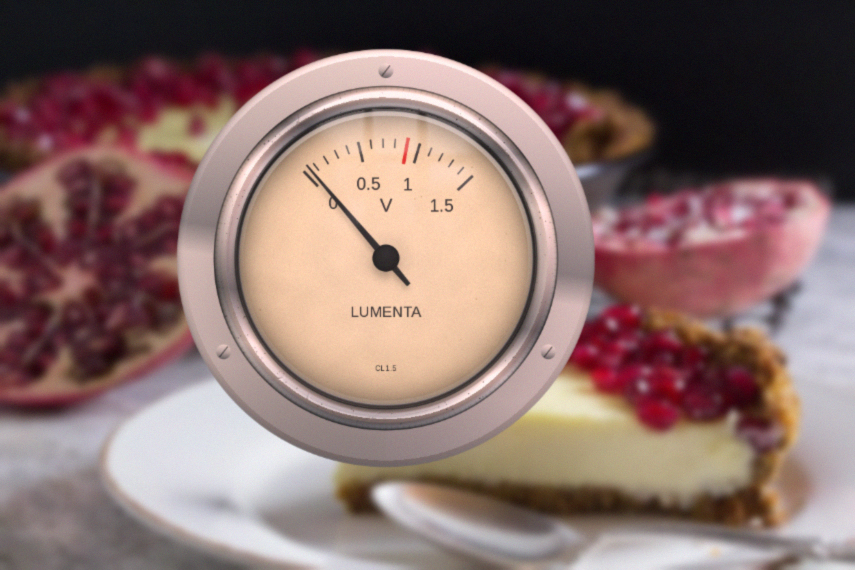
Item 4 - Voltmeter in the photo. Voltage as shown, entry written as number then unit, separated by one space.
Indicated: 0.05 V
